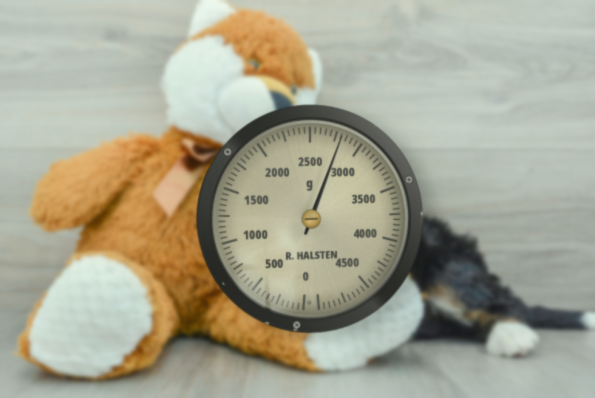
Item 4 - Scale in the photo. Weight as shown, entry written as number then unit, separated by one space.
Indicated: 2800 g
